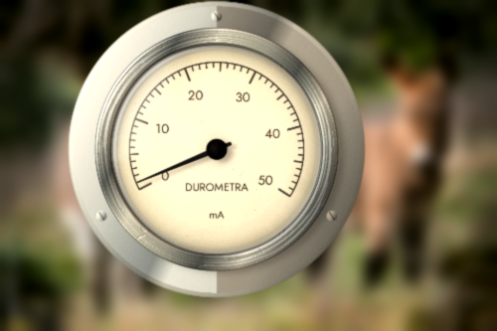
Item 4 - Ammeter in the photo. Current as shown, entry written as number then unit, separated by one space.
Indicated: 1 mA
